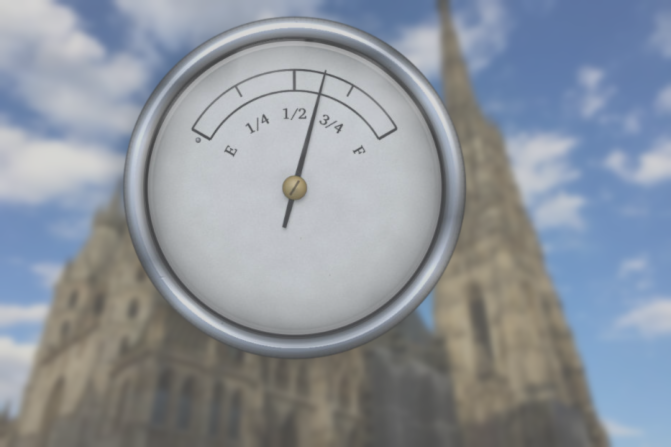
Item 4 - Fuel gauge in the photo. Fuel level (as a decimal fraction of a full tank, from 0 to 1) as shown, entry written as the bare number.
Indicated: 0.625
